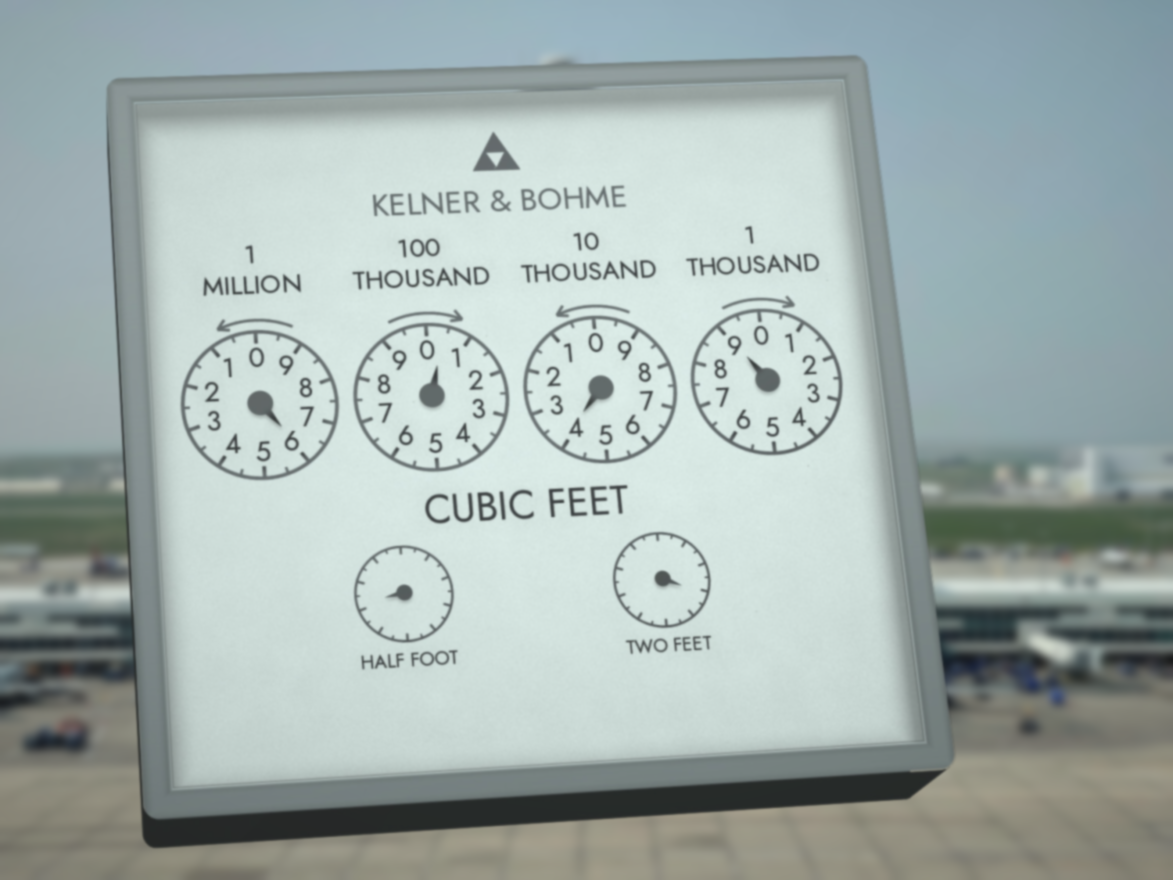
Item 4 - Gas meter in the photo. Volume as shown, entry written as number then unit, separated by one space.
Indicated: 603900 ft³
